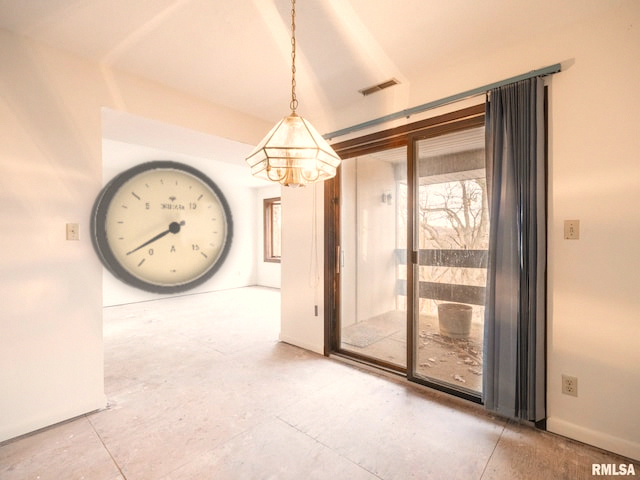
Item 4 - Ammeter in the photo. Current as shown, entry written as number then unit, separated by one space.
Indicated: 1 A
